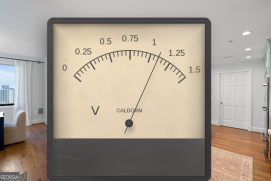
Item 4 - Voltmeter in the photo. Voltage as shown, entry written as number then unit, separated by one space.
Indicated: 1.1 V
